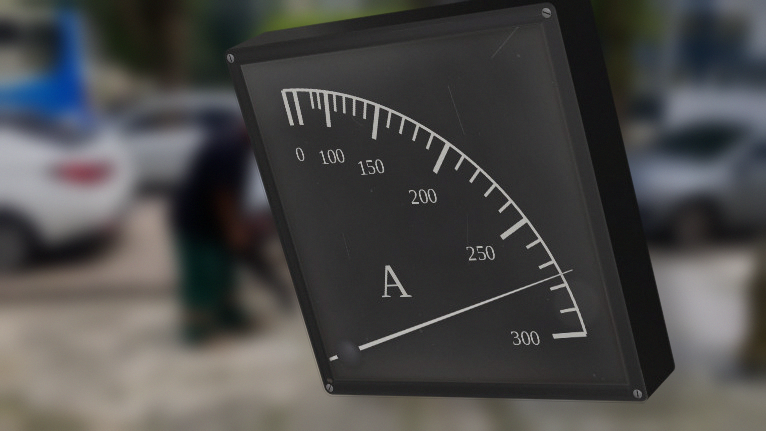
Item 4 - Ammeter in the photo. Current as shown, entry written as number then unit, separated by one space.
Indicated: 275 A
